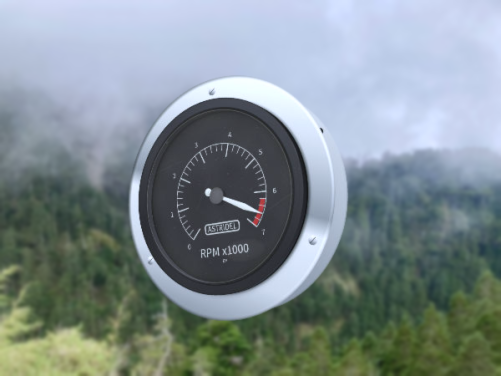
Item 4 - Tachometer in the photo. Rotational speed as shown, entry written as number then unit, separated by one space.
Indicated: 6600 rpm
